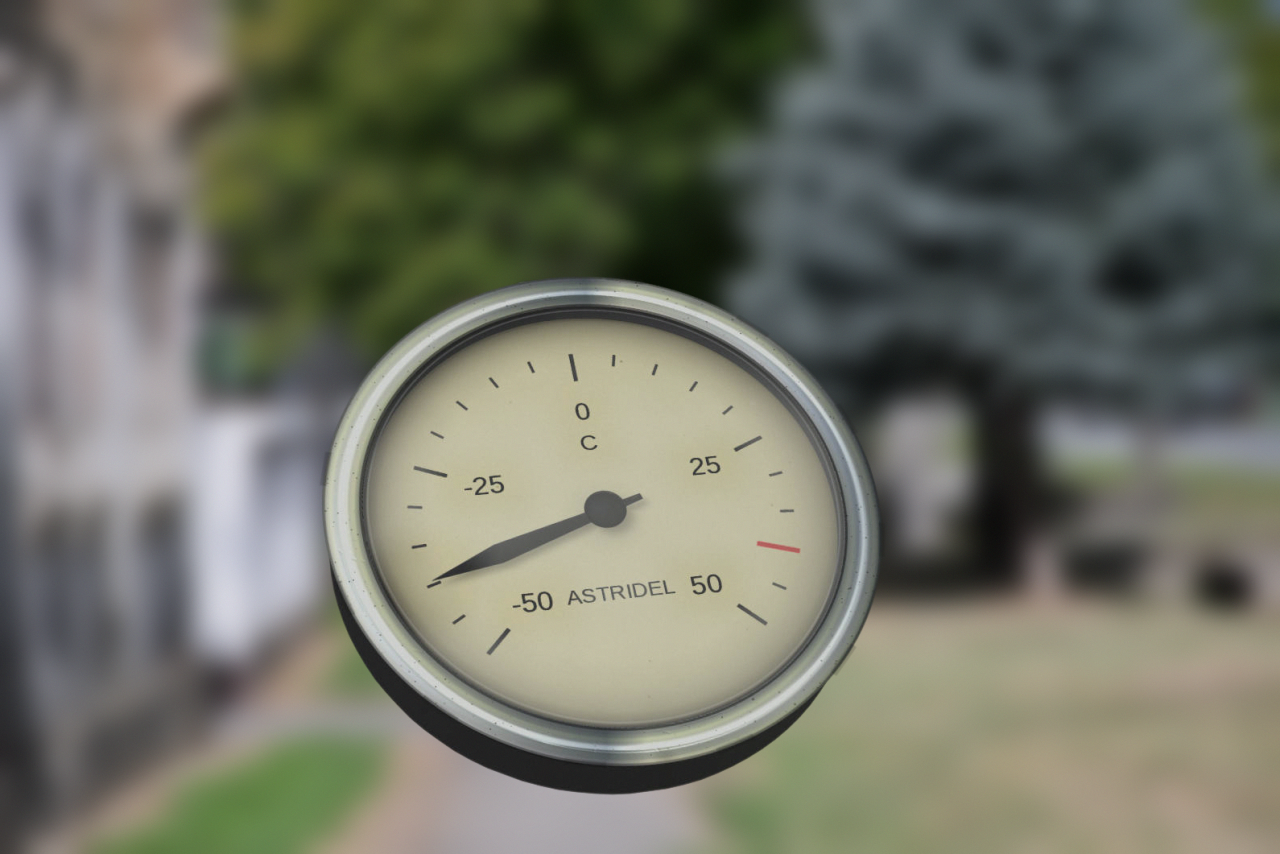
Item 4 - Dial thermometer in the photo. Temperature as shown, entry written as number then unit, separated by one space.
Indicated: -40 °C
